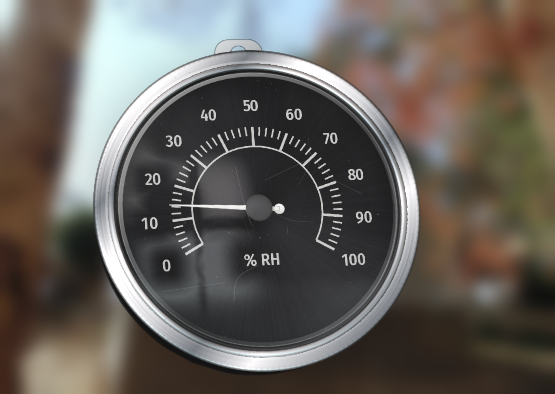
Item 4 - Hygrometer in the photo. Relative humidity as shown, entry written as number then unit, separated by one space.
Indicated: 14 %
